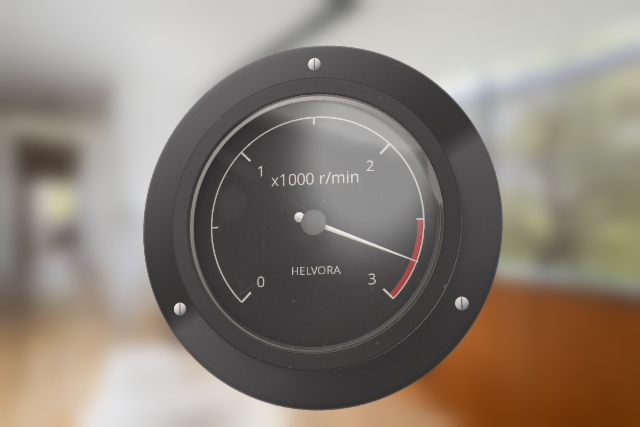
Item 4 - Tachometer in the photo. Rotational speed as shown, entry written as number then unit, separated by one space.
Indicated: 2750 rpm
